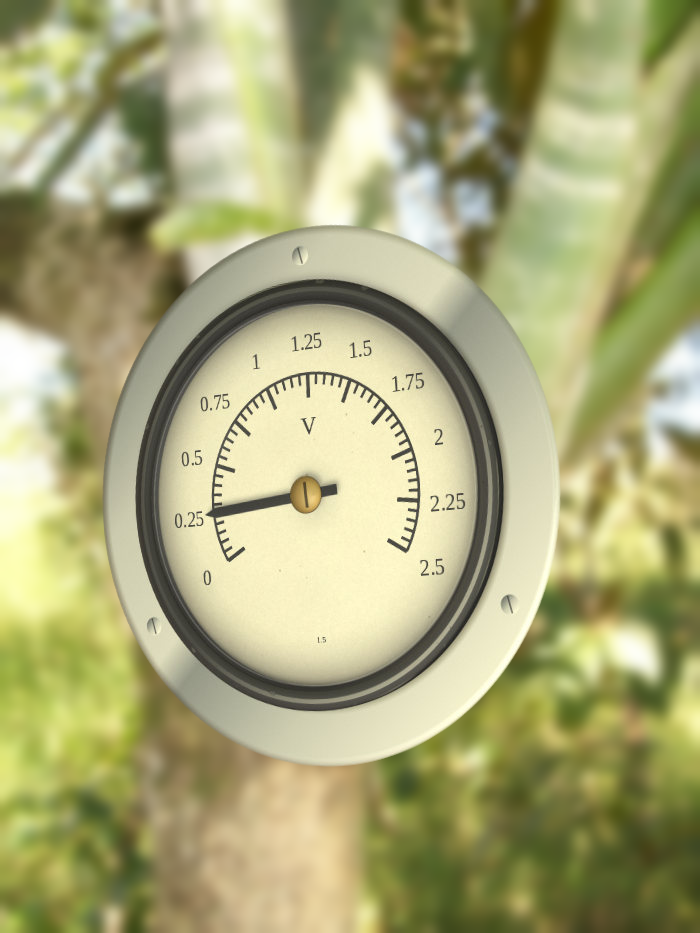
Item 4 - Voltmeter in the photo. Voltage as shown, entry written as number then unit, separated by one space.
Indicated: 0.25 V
